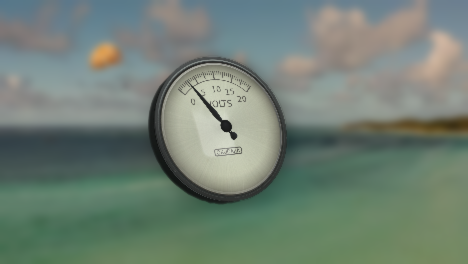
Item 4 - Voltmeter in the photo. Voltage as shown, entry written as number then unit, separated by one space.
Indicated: 2.5 V
